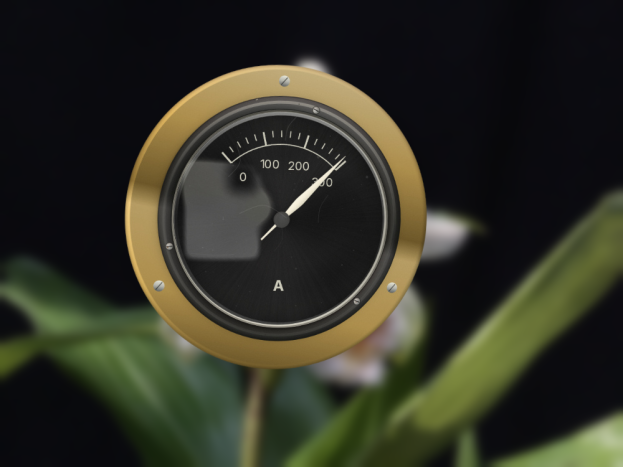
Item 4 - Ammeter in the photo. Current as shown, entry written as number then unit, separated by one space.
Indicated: 290 A
